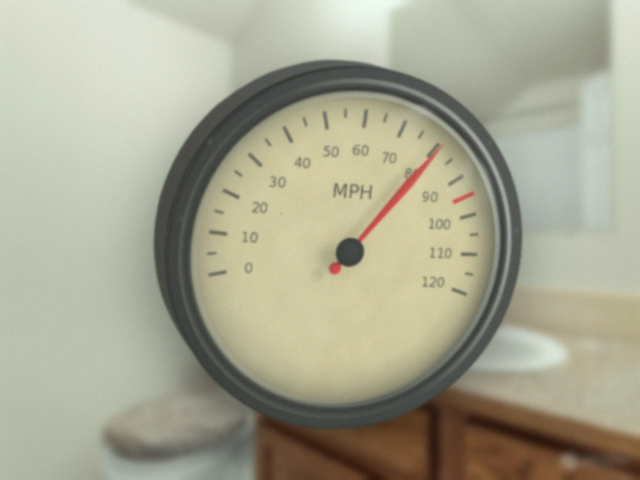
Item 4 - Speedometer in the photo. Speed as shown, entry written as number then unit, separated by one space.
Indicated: 80 mph
